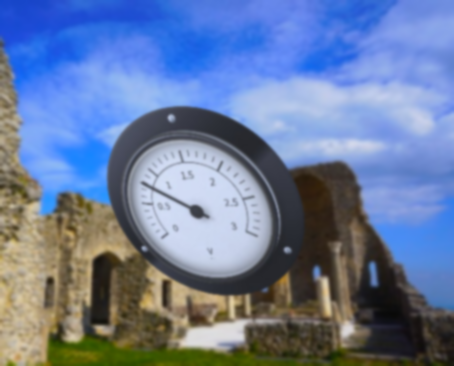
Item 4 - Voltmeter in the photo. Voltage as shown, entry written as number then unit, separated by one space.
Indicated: 0.8 V
